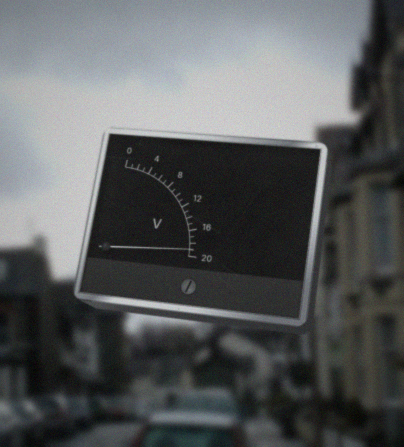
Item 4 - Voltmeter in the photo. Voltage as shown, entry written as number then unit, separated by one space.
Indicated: 19 V
